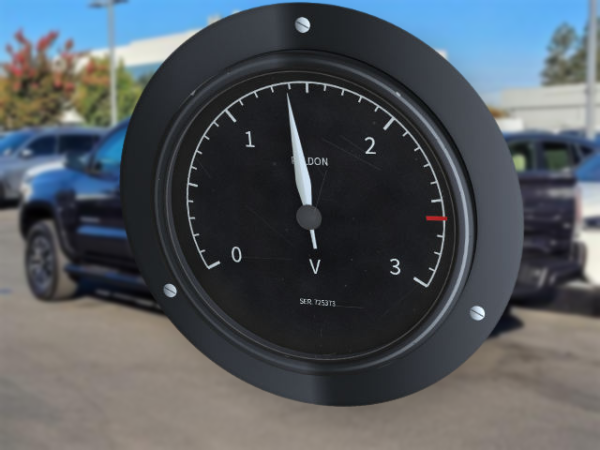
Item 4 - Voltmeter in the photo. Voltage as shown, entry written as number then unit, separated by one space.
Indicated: 1.4 V
